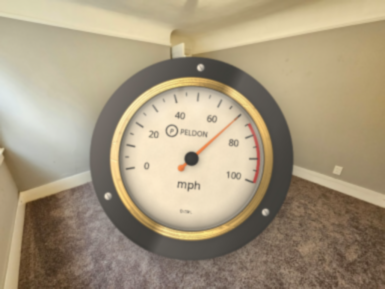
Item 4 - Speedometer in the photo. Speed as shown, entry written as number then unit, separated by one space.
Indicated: 70 mph
